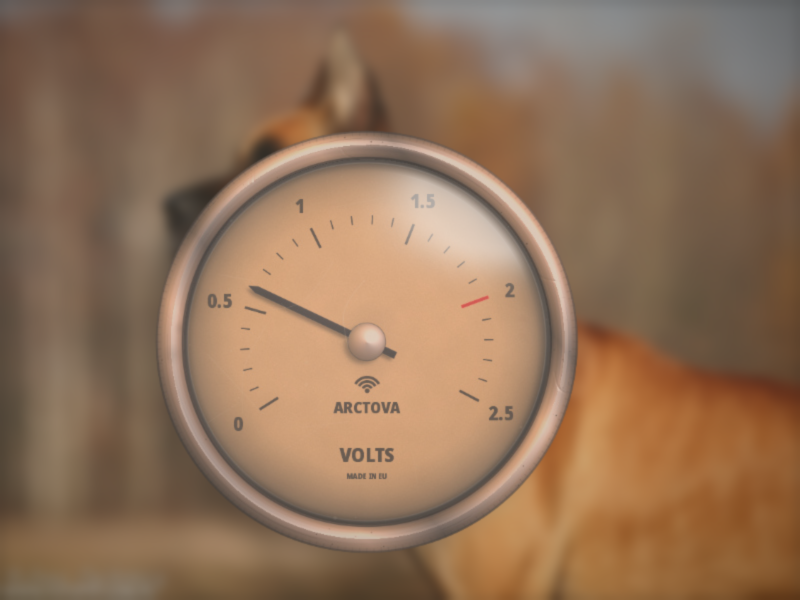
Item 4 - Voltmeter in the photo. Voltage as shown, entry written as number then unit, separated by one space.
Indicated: 0.6 V
